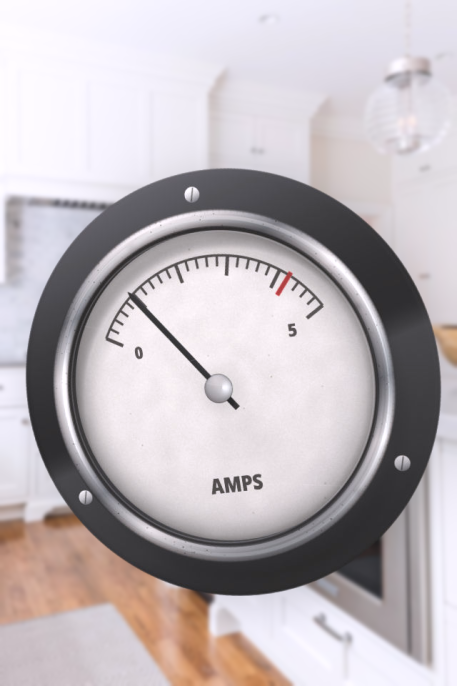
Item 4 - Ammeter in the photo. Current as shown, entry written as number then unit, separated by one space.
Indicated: 1 A
